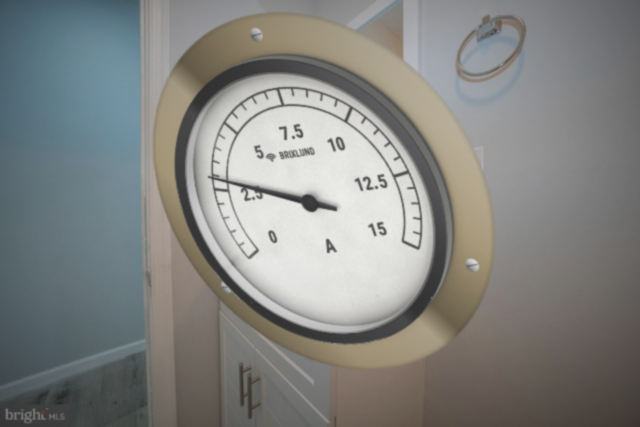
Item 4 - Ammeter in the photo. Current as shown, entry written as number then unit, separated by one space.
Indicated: 3 A
